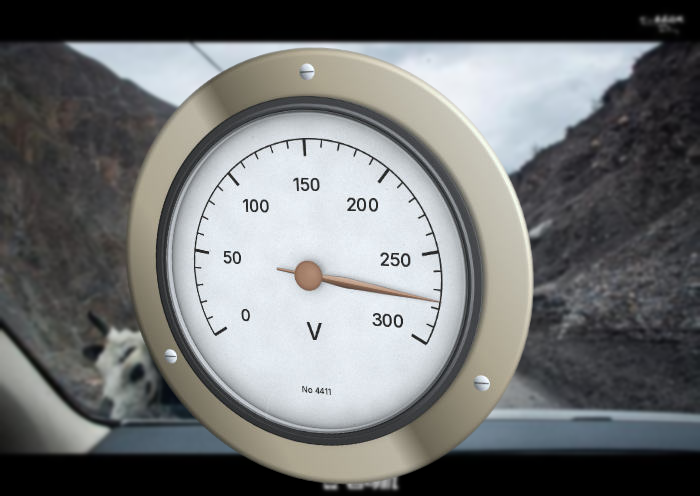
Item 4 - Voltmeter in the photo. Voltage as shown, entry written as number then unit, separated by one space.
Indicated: 275 V
